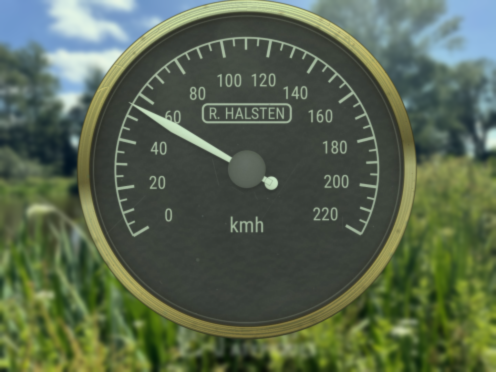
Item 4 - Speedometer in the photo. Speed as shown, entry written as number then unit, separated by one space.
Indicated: 55 km/h
